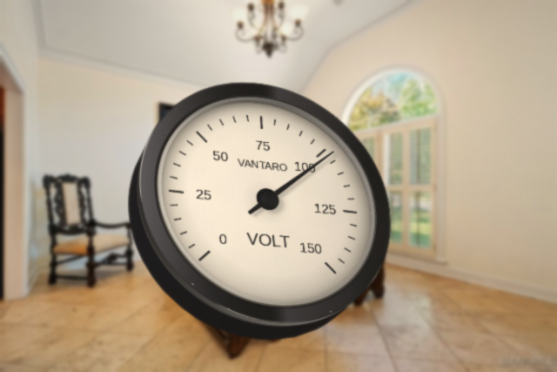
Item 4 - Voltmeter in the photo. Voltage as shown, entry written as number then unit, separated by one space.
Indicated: 102.5 V
